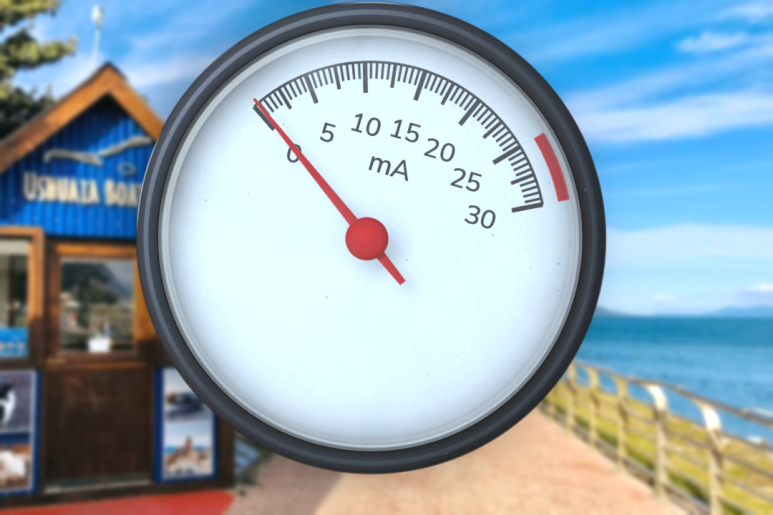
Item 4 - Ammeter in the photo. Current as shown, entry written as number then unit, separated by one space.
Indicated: 0.5 mA
